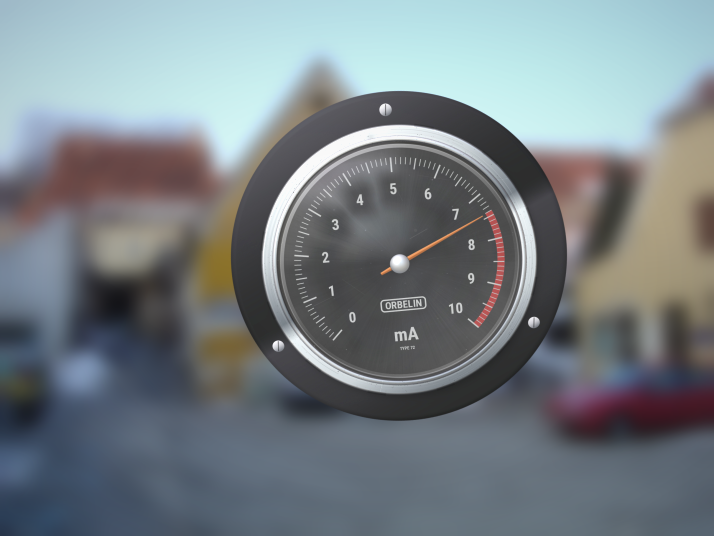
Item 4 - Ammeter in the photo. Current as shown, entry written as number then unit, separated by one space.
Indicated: 7.4 mA
